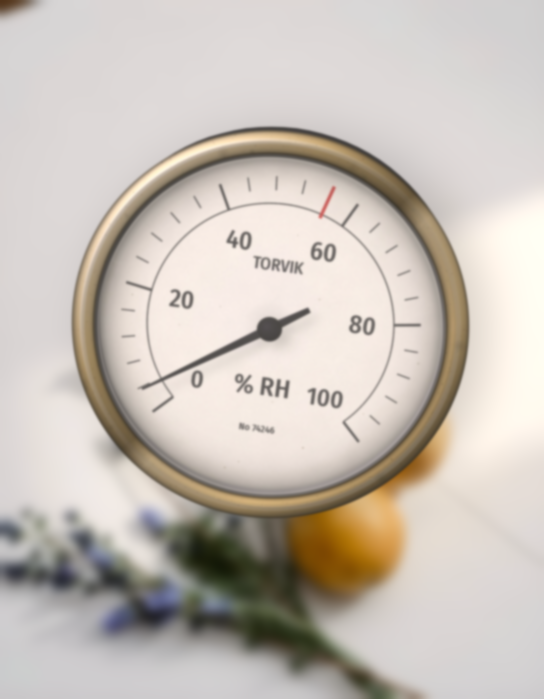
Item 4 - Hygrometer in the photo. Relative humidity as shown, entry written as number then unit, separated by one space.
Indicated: 4 %
